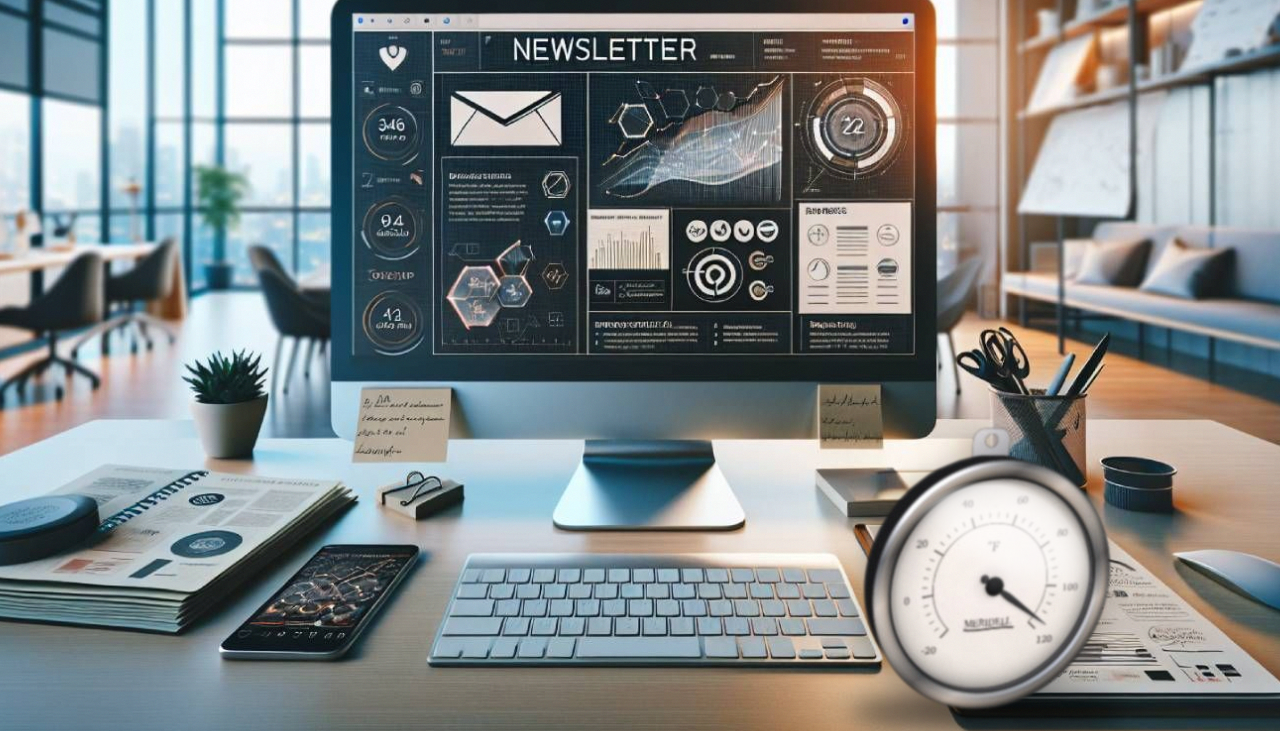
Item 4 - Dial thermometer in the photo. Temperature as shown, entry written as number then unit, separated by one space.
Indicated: 116 °F
